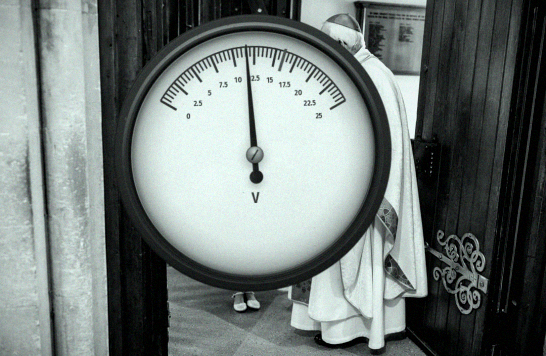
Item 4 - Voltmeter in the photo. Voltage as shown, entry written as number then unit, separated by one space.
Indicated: 11.5 V
